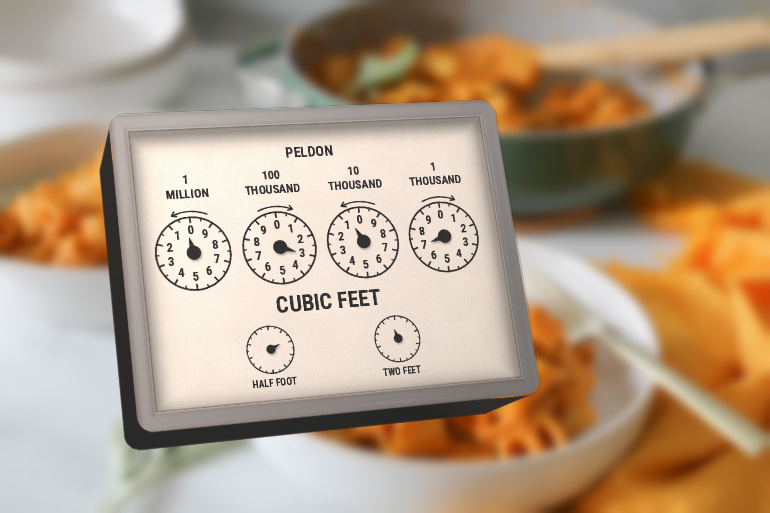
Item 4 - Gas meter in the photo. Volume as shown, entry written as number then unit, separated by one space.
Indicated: 30700 ft³
